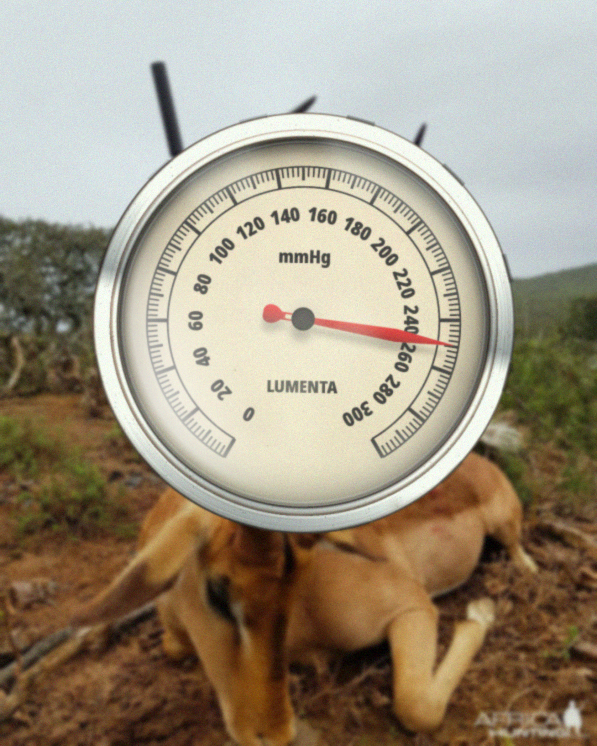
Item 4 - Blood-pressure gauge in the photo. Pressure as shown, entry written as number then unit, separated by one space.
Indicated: 250 mmHg
